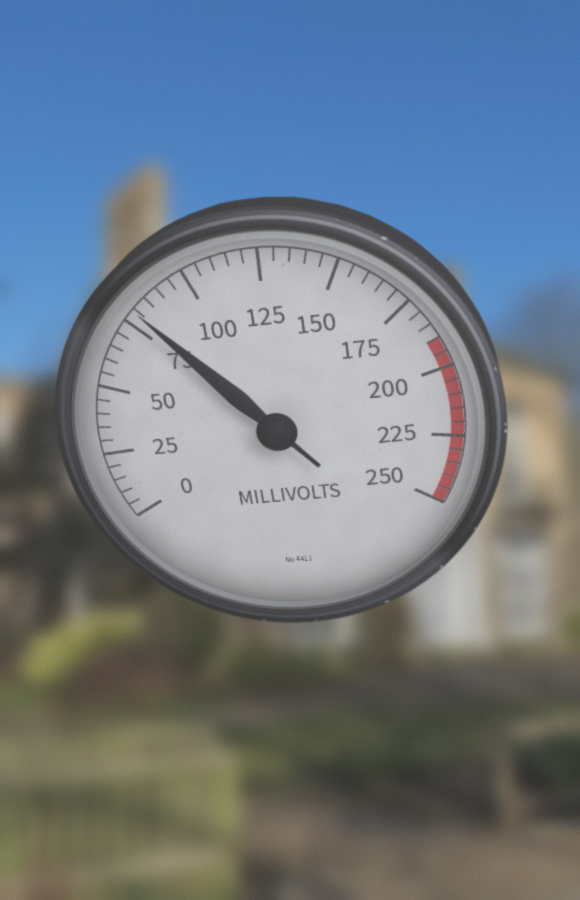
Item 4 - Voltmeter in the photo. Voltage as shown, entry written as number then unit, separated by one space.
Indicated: 80 mV
